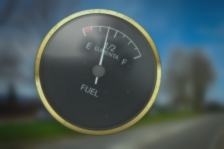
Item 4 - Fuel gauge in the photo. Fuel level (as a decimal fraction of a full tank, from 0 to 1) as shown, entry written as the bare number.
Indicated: 0.375
